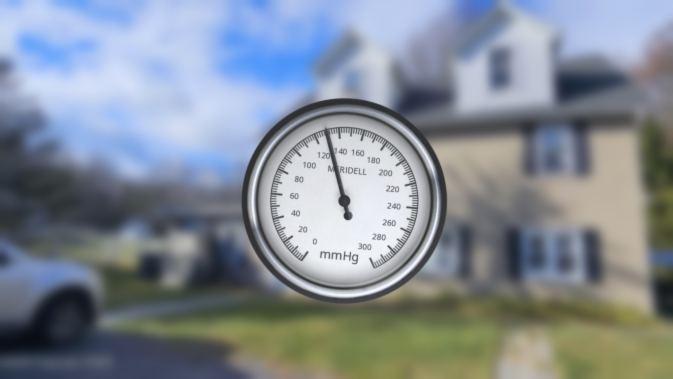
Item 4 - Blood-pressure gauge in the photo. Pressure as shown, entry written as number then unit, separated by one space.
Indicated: 130 mmHg
